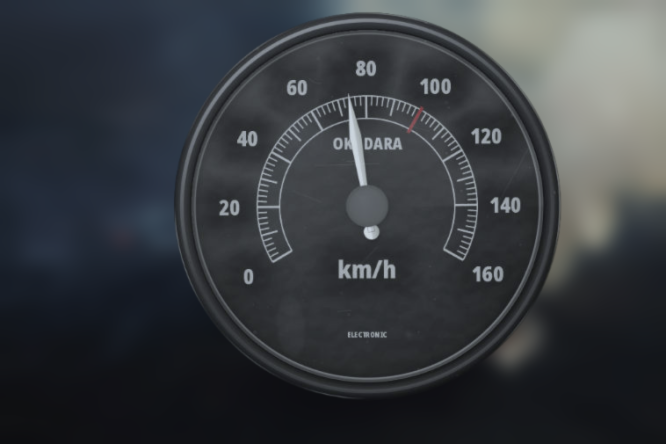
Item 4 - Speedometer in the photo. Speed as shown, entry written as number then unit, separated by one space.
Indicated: 74 km/h
